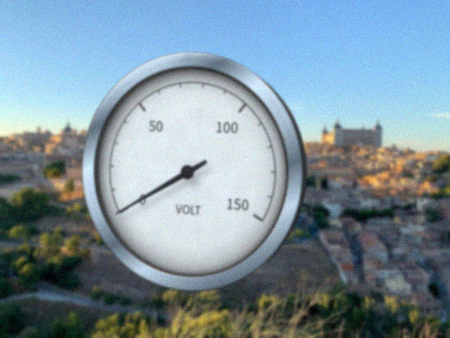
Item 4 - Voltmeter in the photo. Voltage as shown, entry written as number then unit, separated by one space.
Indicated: 0 V
